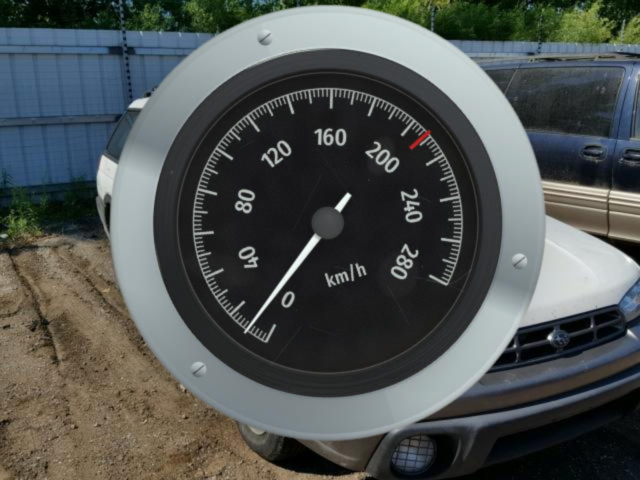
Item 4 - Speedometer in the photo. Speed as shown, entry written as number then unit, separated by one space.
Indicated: 10 km/h
